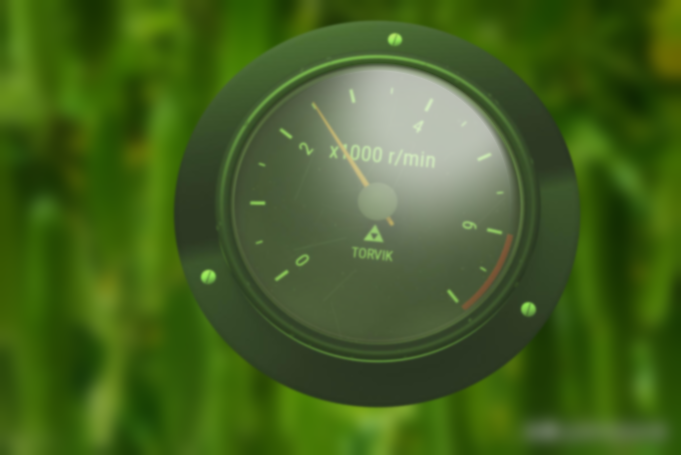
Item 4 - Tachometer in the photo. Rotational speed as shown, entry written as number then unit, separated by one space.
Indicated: 2500 rpm
